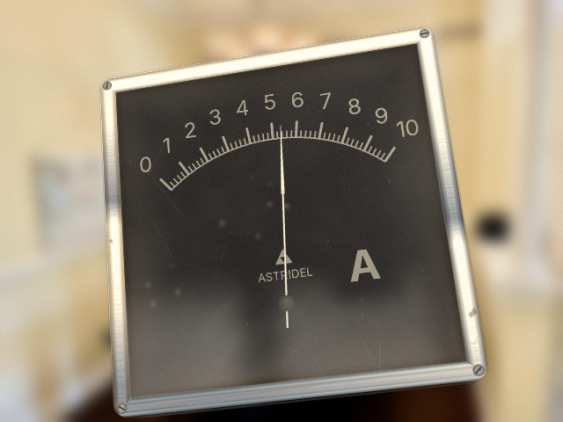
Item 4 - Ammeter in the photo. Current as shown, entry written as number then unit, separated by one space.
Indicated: 5.4 A
